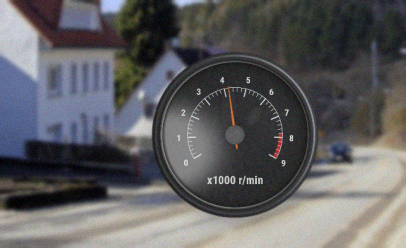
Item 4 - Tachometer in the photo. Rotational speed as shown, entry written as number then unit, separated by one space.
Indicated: 4200 rpm
